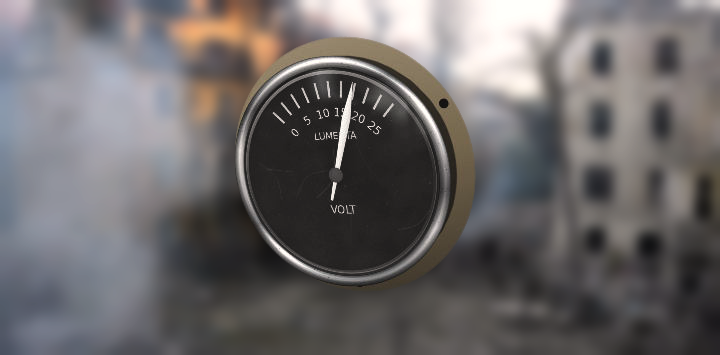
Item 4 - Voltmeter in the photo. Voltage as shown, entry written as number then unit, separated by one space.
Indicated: 17.5 V
